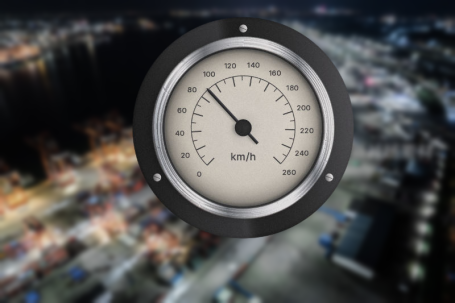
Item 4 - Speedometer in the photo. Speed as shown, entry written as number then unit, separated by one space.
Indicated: 90 km/h
